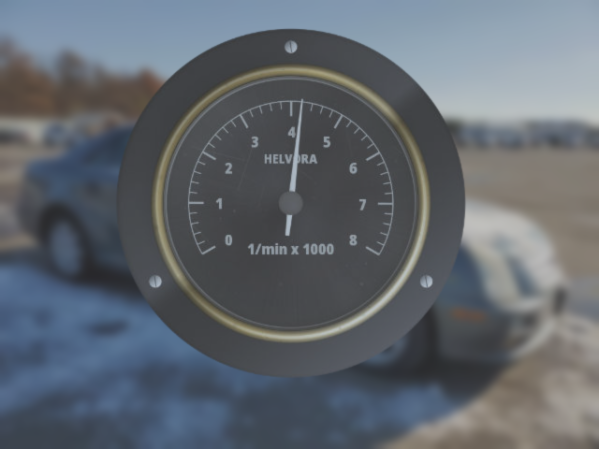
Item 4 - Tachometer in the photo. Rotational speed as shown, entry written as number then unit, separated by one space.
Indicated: 4200 rpm
